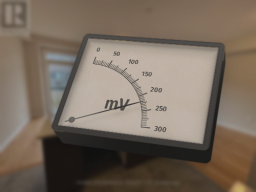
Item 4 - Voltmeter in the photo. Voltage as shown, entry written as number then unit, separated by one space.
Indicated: 225 mV
